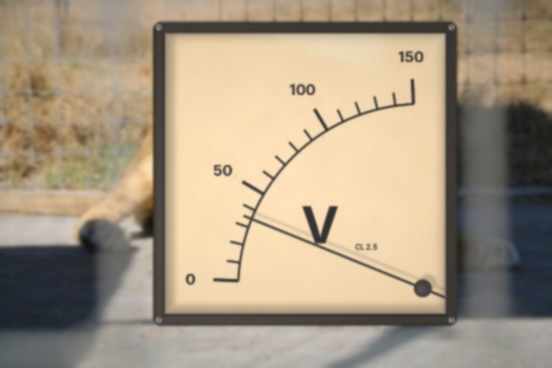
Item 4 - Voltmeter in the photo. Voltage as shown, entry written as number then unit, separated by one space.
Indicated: 35 V
